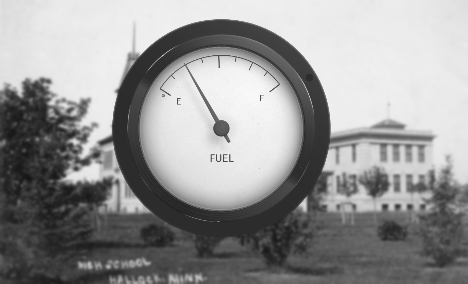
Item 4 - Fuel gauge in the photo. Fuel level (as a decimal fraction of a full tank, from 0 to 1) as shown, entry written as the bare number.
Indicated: 0.25
